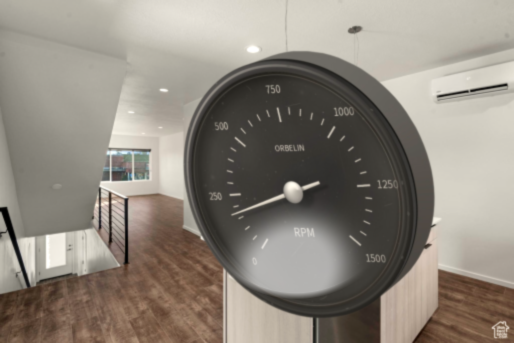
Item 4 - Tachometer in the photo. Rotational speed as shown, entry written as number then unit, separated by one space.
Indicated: 175 rpm
